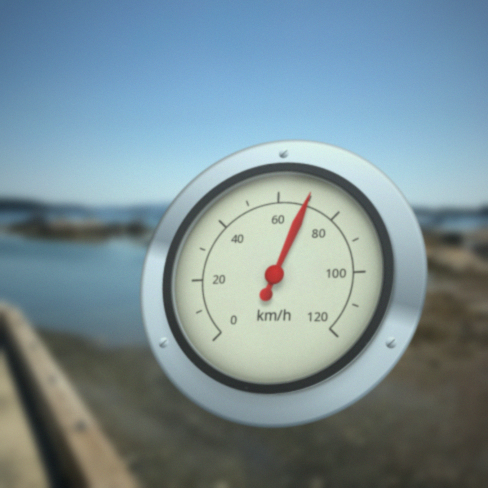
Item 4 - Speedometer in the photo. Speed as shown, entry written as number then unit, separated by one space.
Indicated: 70 km/h
